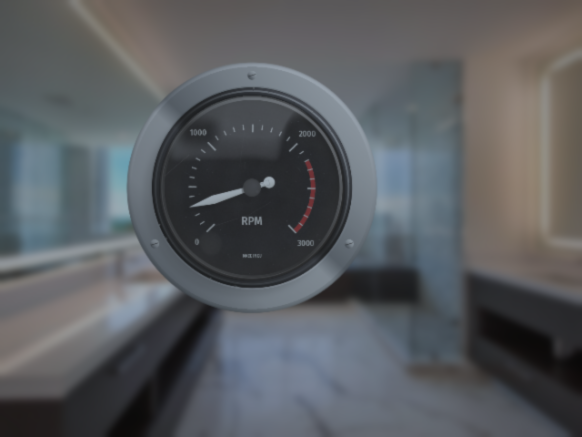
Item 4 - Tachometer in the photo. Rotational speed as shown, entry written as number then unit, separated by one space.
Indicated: 300 rpm
